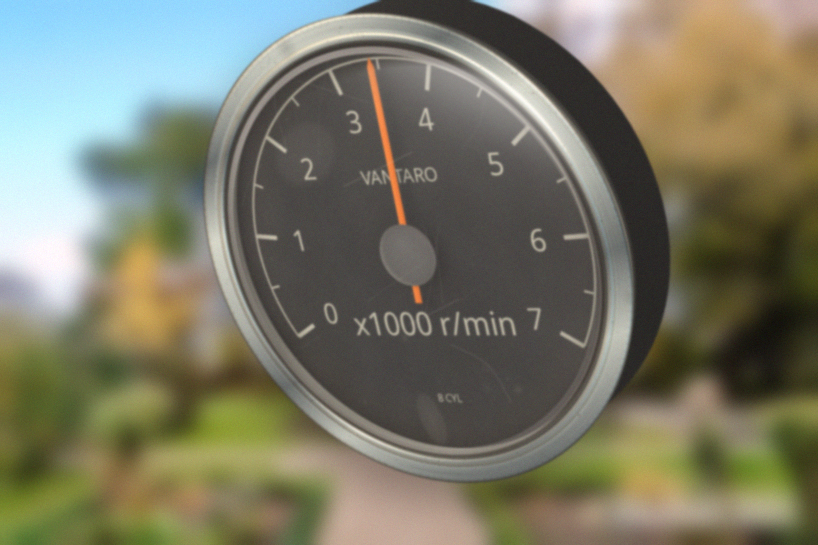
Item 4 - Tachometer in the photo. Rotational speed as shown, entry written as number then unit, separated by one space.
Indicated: 3500 rpm
